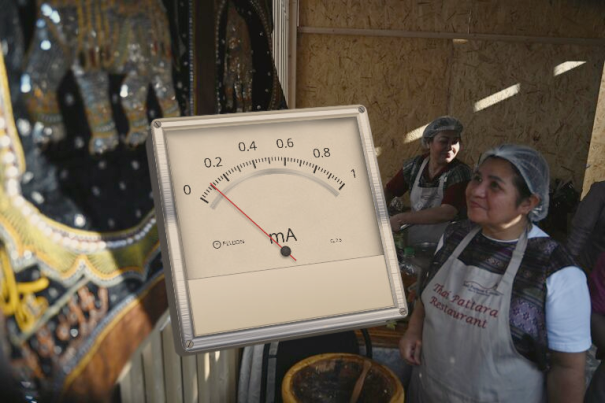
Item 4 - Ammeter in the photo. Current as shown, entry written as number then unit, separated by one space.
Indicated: 0.1 mA
